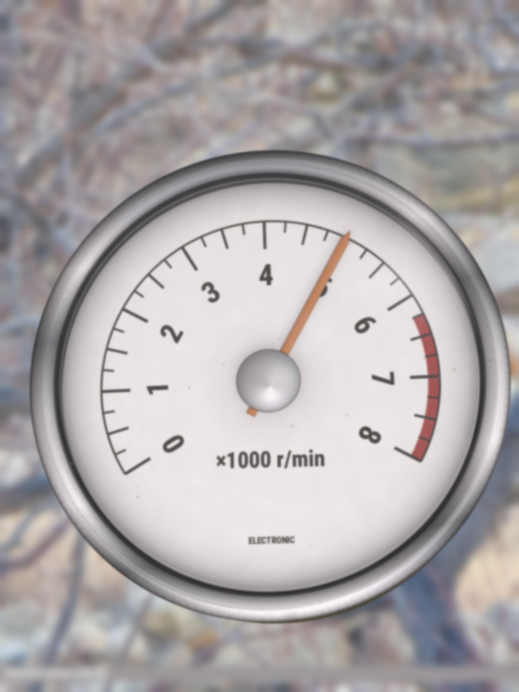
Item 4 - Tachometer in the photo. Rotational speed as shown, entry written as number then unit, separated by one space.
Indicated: 5000 rpm
